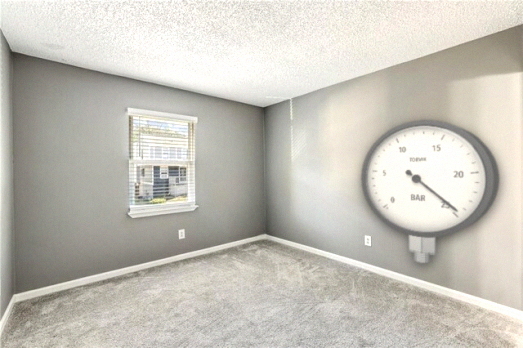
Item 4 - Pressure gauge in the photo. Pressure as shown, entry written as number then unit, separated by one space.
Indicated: 24.5 bar
